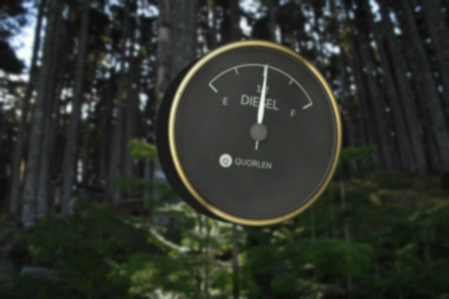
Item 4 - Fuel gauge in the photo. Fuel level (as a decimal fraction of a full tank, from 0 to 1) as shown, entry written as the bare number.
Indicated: 0.5
